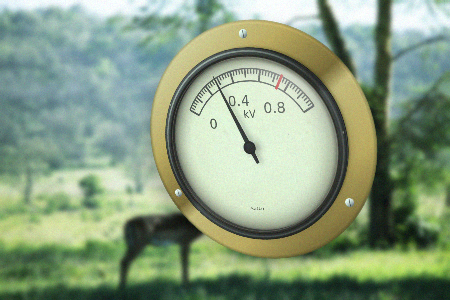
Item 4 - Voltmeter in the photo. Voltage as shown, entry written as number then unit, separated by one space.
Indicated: 0.3 kV
